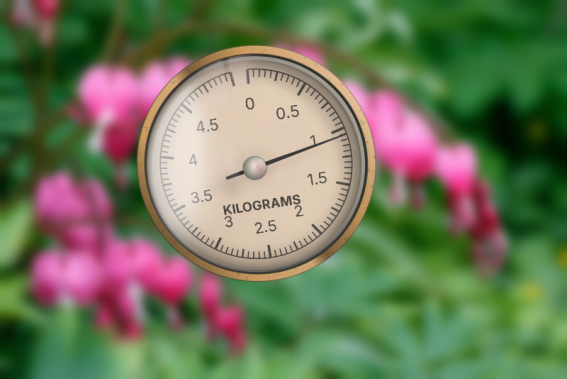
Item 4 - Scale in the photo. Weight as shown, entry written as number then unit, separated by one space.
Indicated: 1.05 kg
